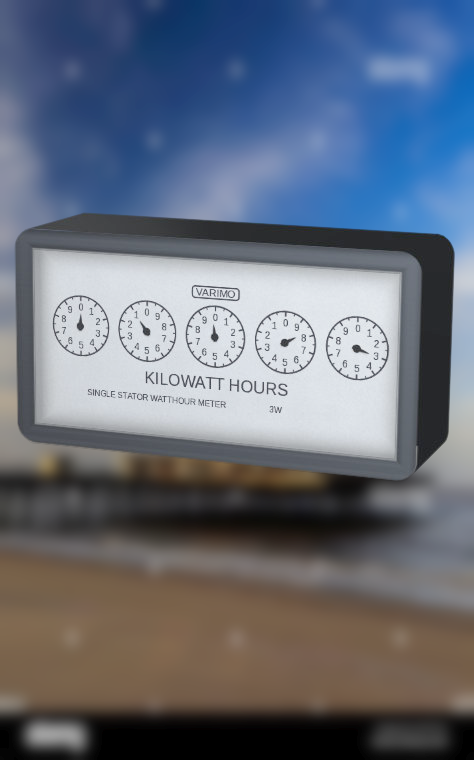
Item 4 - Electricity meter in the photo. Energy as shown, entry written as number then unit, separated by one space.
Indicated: 983 kWh
